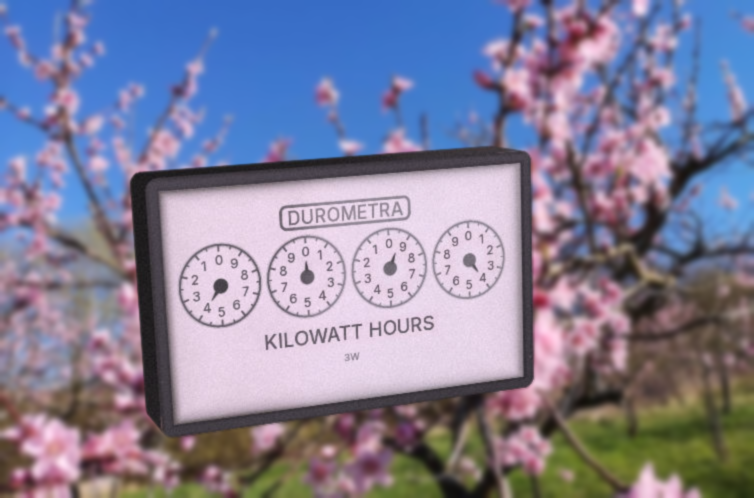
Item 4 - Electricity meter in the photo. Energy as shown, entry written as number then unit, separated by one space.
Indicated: 3994 kWh
